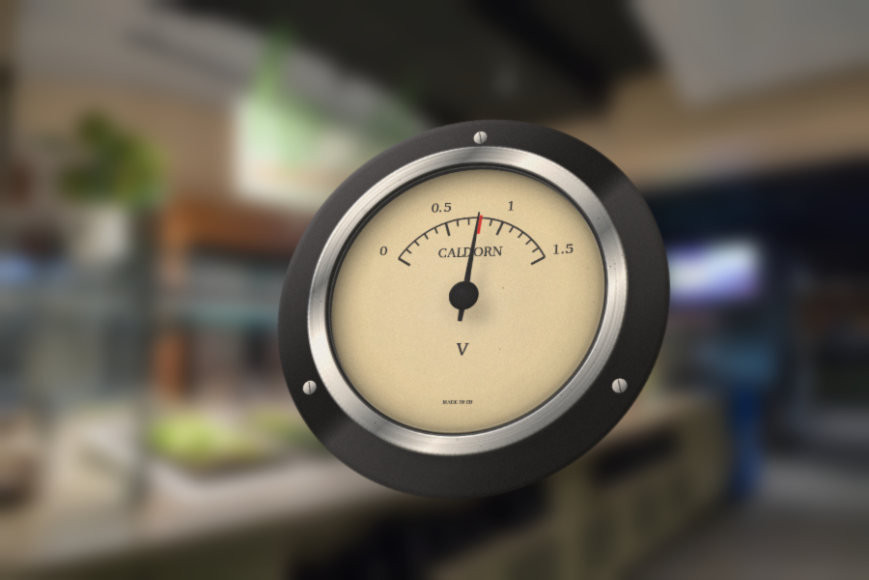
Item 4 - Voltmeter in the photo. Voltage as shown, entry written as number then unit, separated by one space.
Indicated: 0.8 V
